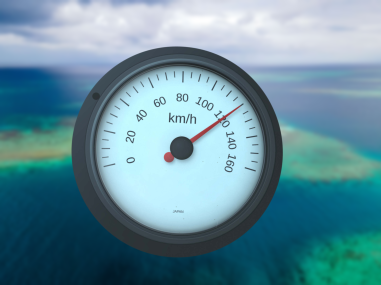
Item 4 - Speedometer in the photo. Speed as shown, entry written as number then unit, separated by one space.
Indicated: 120 km/h
